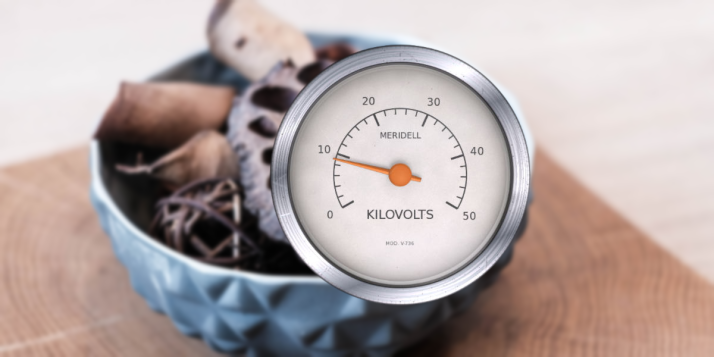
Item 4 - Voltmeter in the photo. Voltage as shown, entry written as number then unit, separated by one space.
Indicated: 9 kV
